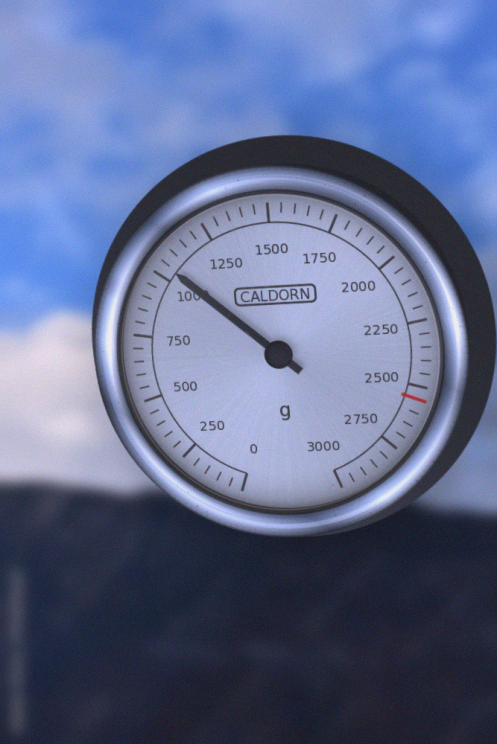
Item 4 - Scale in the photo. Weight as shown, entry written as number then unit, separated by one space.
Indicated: 1050 g
